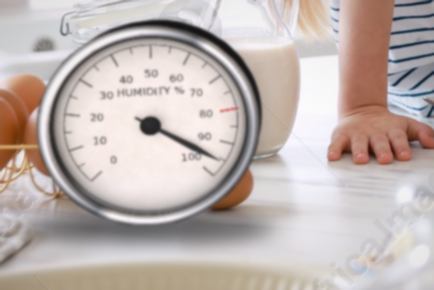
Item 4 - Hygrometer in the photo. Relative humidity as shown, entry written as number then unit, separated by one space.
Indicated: 95 %
